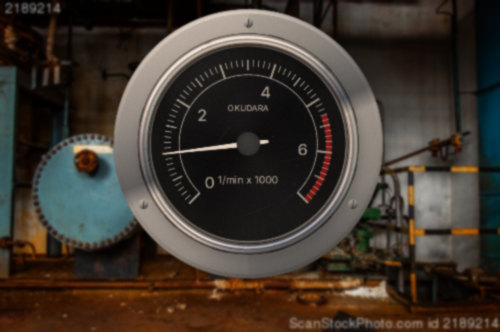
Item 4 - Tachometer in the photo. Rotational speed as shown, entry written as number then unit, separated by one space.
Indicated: 1000 rpm
